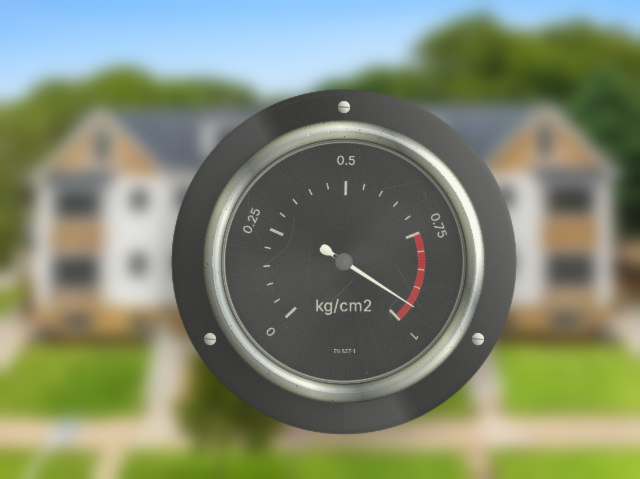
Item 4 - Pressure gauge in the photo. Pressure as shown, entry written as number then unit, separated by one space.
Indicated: 0.95 kg/cm²
